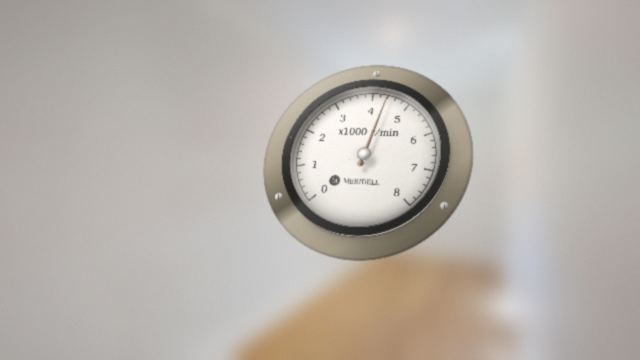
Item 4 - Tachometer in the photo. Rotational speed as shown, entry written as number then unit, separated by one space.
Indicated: 4400 rpm
